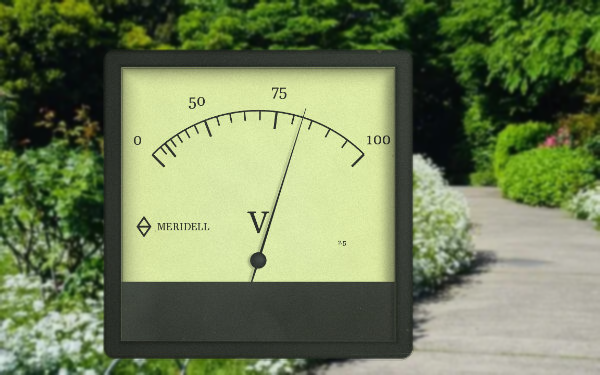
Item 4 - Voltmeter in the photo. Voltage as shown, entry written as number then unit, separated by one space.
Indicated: 82.5 V
